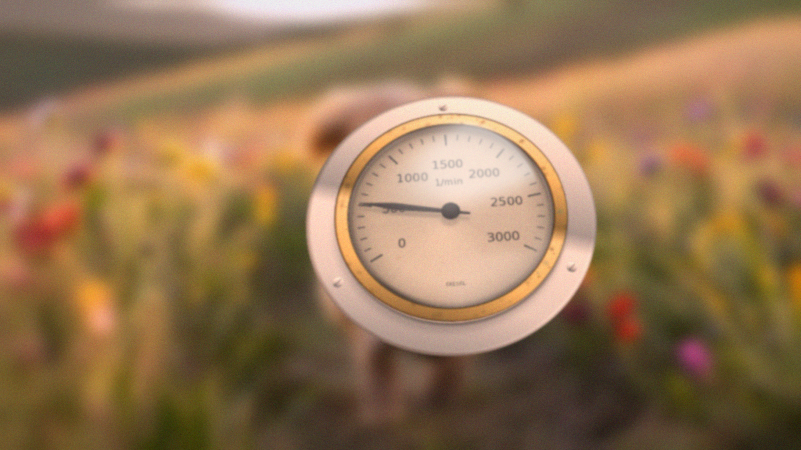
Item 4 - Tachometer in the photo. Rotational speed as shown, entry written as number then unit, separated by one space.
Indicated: 500 rpm
